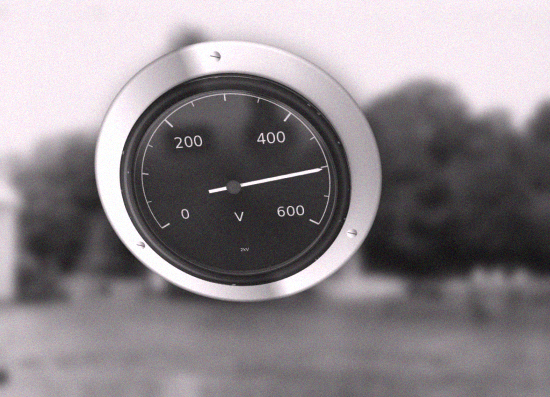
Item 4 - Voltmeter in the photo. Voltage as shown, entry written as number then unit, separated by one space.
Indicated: 500 V
